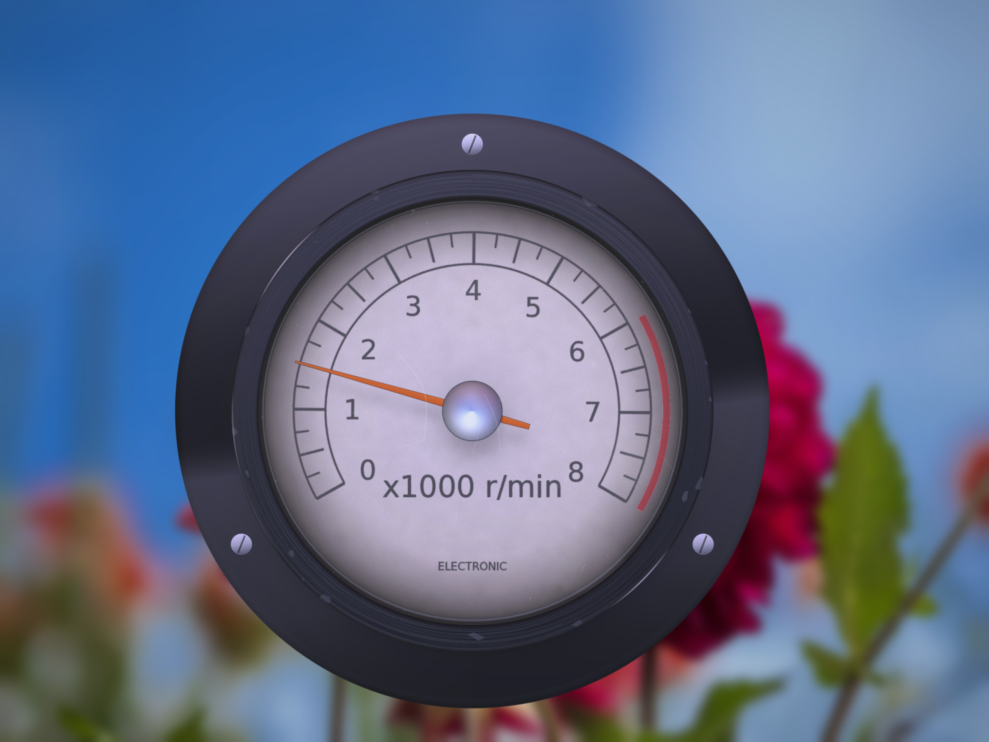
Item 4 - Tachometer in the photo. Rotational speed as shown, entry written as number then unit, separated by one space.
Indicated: 1500 rpm
